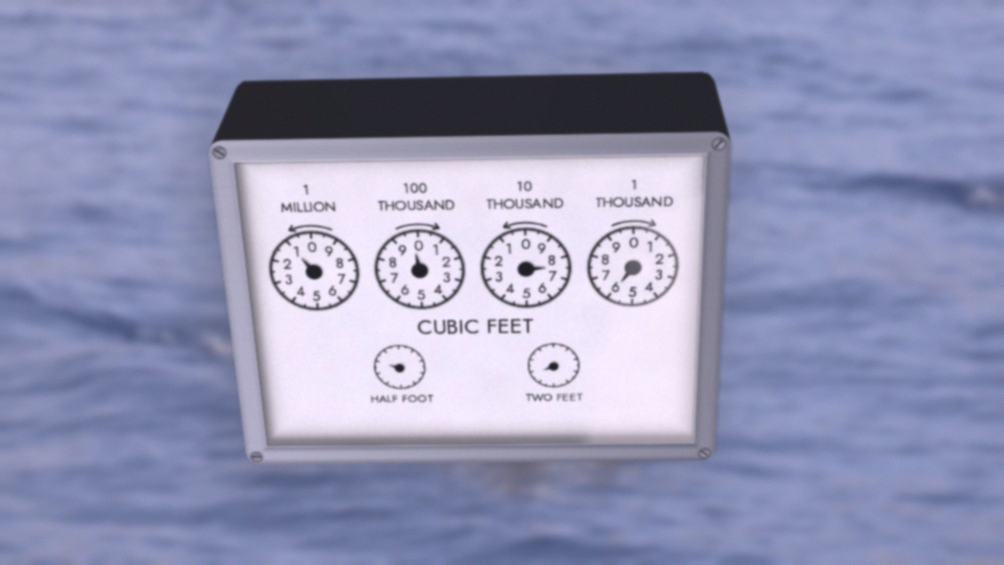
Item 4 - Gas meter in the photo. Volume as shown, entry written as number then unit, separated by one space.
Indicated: 97600 ft³
